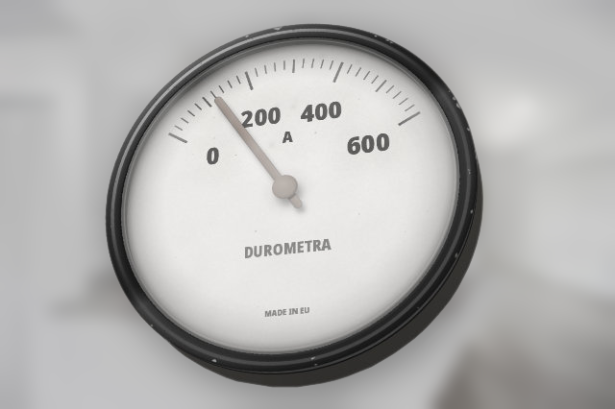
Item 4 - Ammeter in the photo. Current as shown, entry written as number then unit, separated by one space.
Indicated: 120 A
